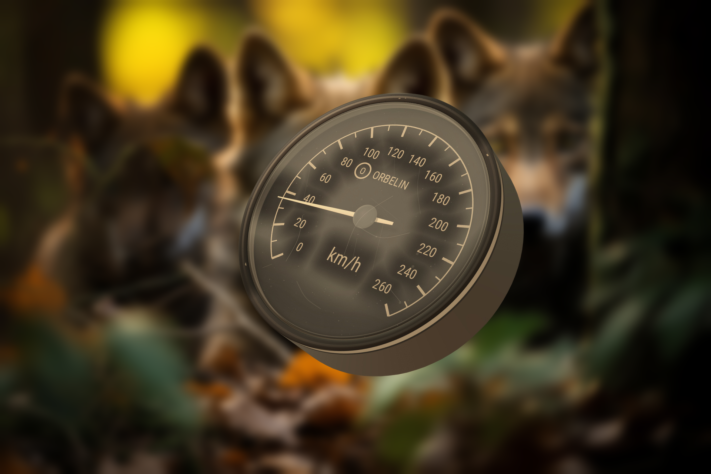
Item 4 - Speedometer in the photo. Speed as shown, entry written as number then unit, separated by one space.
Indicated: 35 km/h
